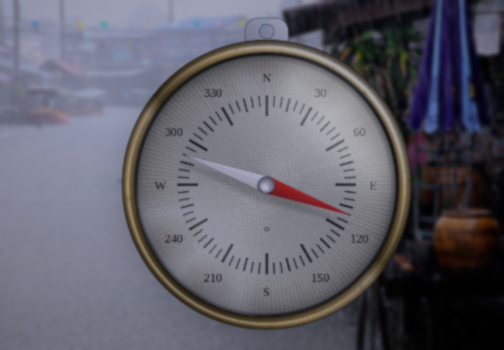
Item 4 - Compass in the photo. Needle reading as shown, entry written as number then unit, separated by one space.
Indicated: 110 °
